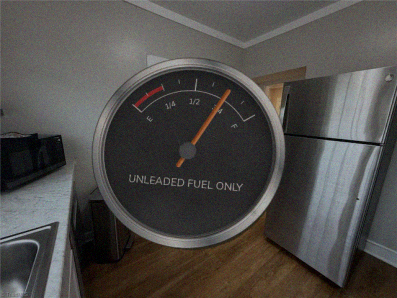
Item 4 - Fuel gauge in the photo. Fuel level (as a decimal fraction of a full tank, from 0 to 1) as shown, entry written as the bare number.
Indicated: 0.75
